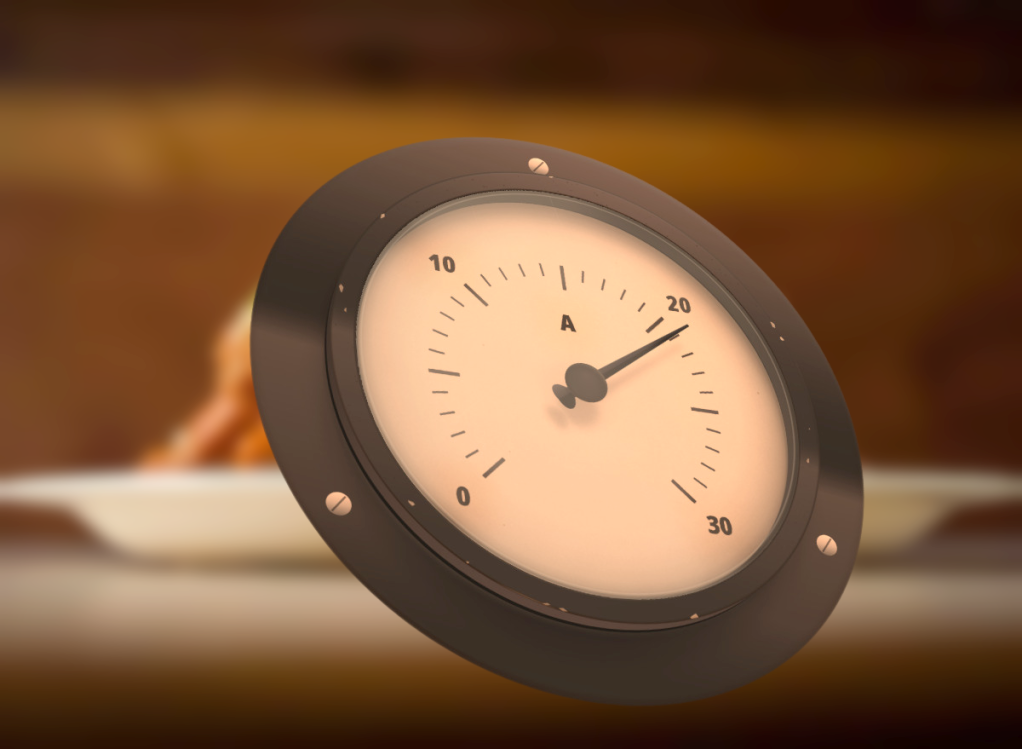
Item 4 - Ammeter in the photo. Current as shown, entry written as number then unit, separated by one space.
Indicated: 21 A
